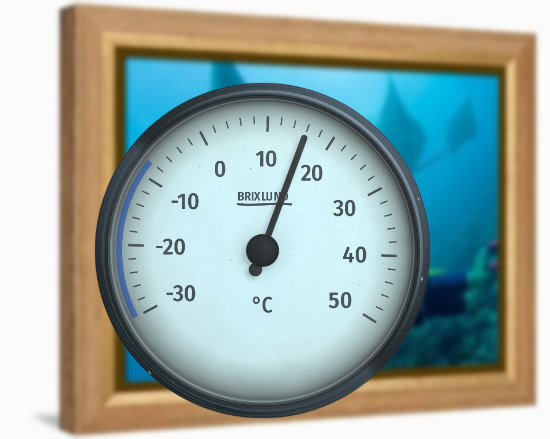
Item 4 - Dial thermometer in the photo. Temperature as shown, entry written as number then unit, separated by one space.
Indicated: 16 °C
